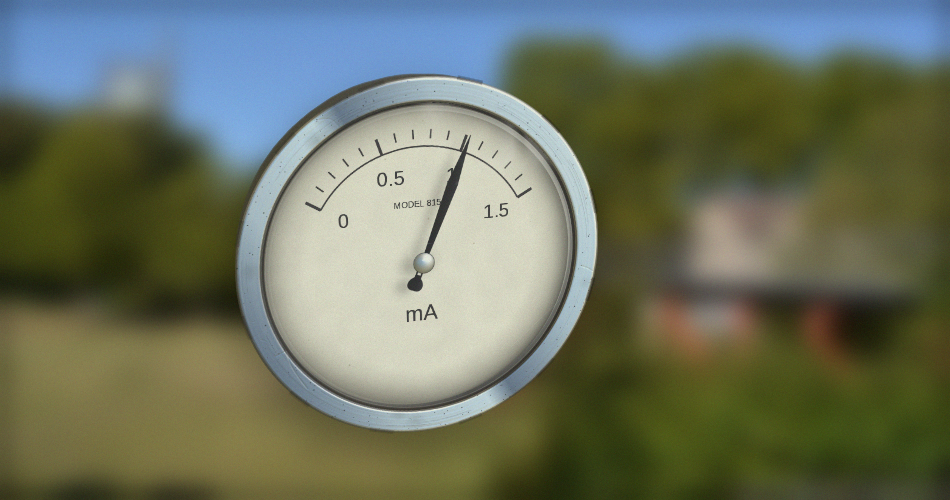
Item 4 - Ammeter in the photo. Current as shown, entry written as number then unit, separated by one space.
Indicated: 1 mA
